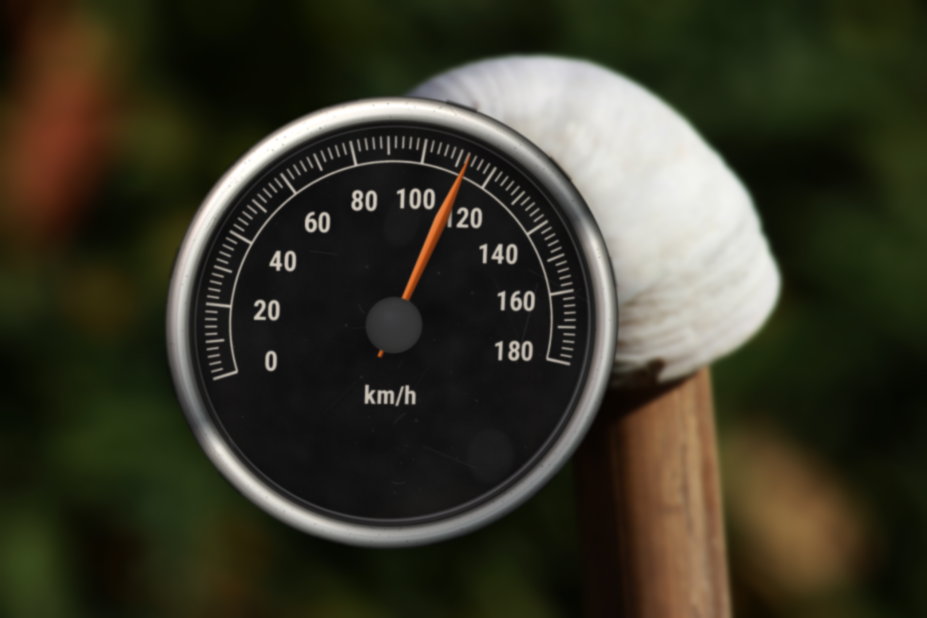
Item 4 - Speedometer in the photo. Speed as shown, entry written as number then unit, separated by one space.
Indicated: 112 km/h
